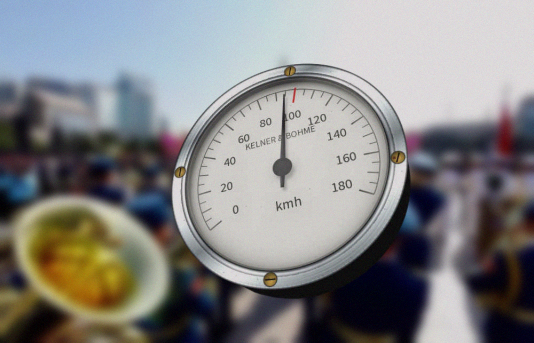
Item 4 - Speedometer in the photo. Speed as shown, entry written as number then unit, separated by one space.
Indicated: 95 km/h
